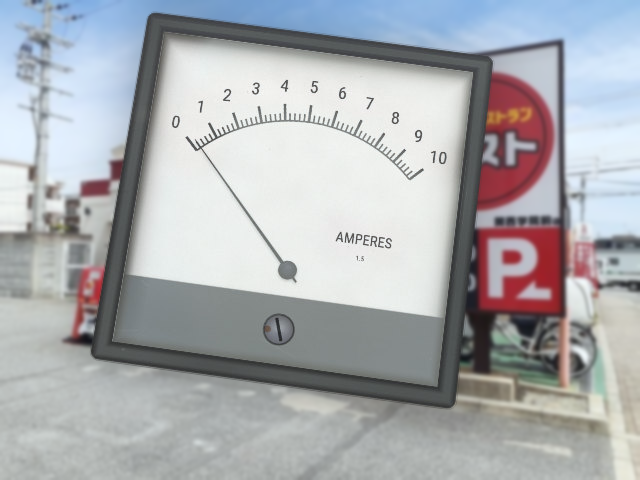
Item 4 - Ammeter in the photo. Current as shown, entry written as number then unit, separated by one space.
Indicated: 0.2 A
